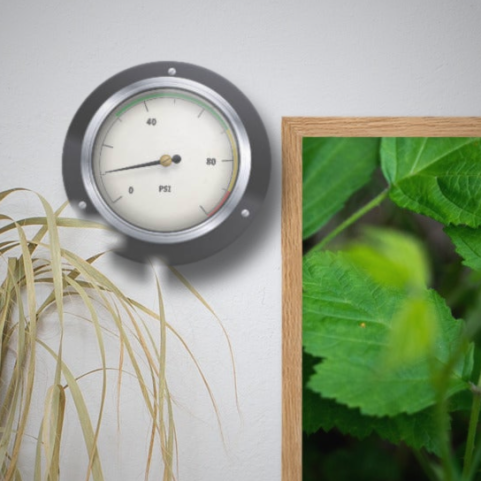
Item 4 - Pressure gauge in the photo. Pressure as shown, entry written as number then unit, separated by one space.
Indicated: 10 psi
